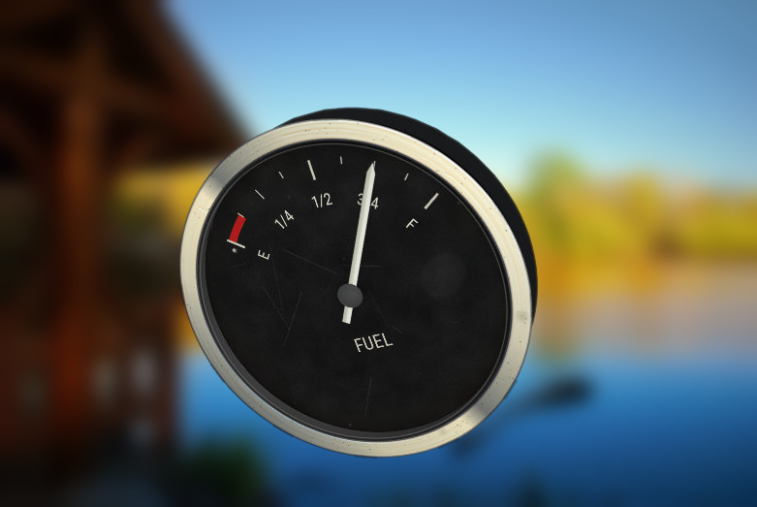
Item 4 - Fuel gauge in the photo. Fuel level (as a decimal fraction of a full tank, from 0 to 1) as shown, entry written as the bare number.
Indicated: 0.75
